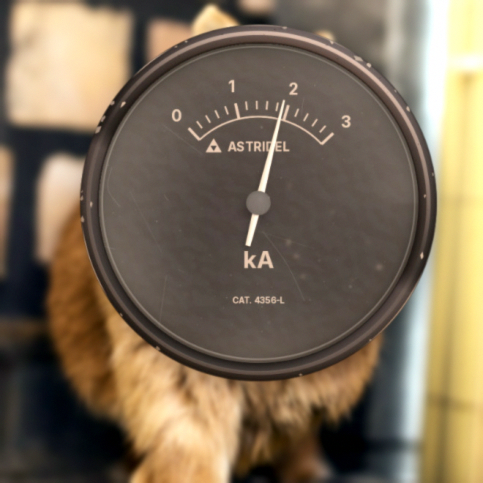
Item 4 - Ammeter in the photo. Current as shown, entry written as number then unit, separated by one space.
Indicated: 1.9 kA
